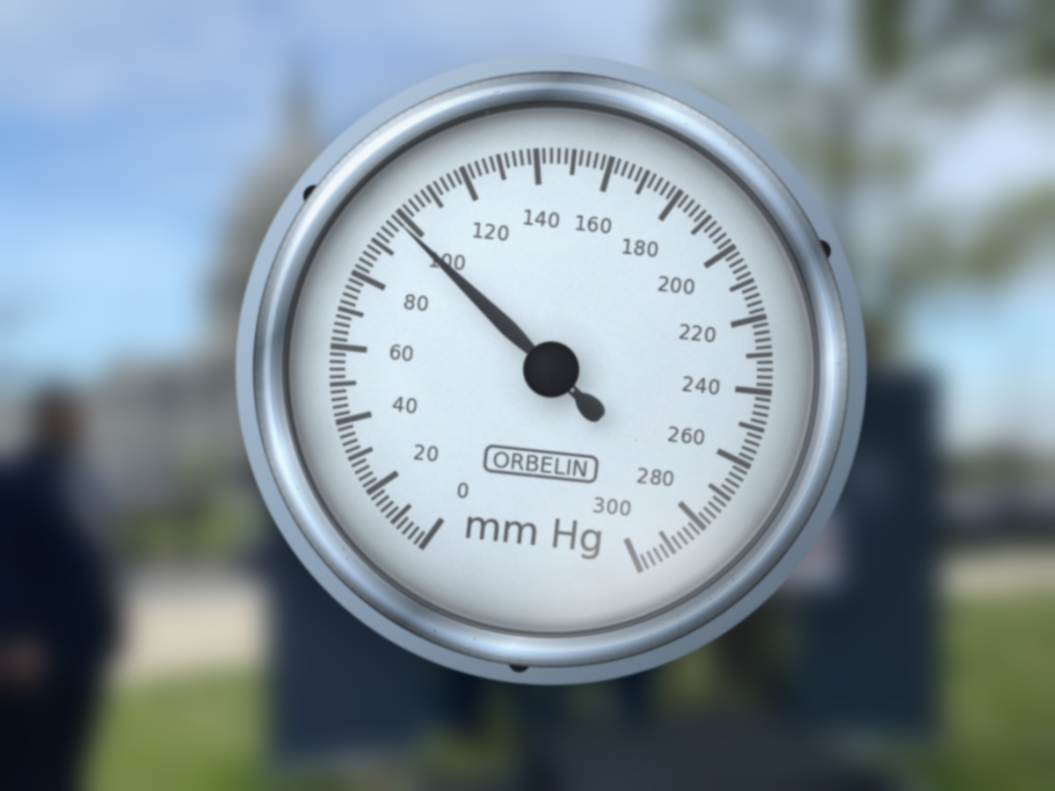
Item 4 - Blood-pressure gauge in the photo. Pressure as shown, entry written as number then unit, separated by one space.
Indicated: 98 mmHg
